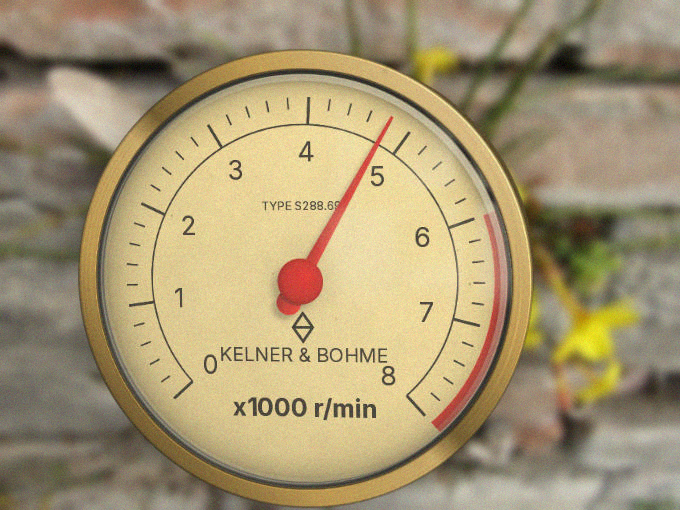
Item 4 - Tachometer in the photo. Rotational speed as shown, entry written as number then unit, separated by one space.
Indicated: 4800 rpm
